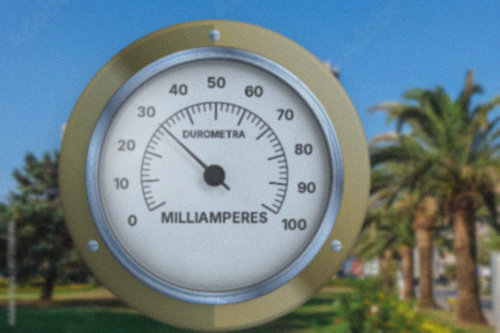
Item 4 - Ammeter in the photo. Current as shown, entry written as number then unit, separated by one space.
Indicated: 30 mA
